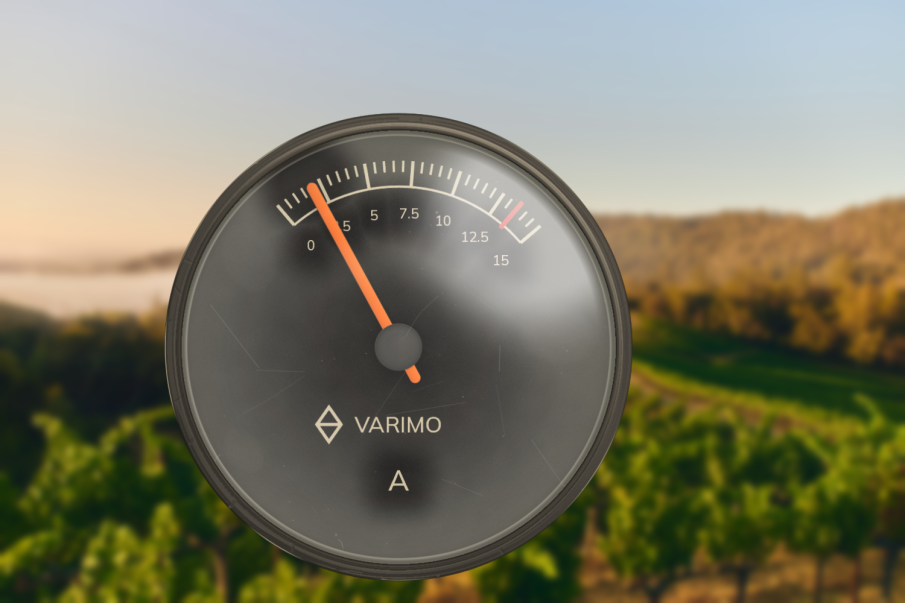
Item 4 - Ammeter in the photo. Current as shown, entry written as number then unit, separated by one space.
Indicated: 2 A
